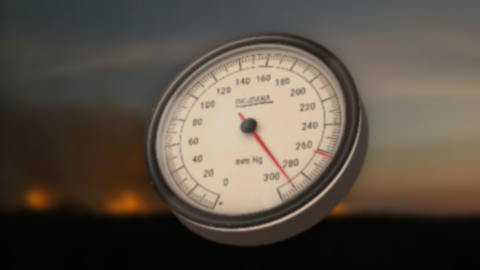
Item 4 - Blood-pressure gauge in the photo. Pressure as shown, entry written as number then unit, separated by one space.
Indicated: 290 mmHg
